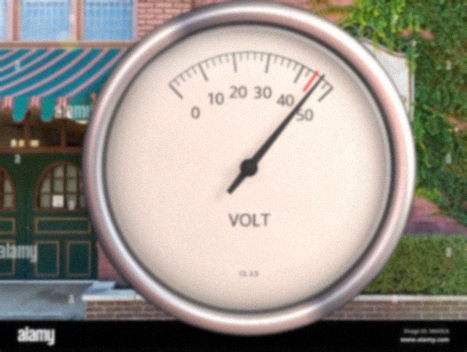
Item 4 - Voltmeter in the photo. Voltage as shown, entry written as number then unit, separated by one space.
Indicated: 46 V
